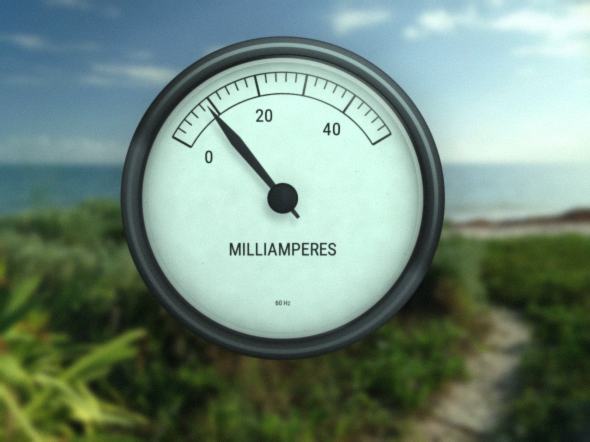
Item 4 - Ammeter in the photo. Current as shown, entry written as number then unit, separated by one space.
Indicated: 9 mA
